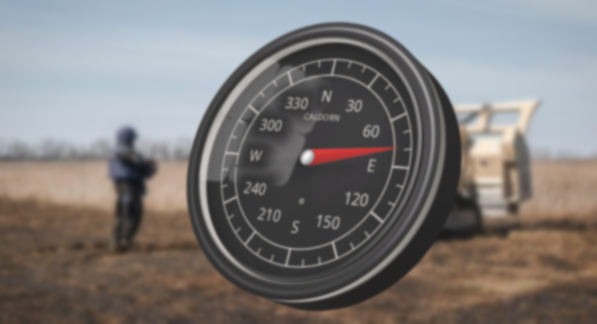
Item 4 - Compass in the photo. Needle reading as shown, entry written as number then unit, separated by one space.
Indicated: 80 °
